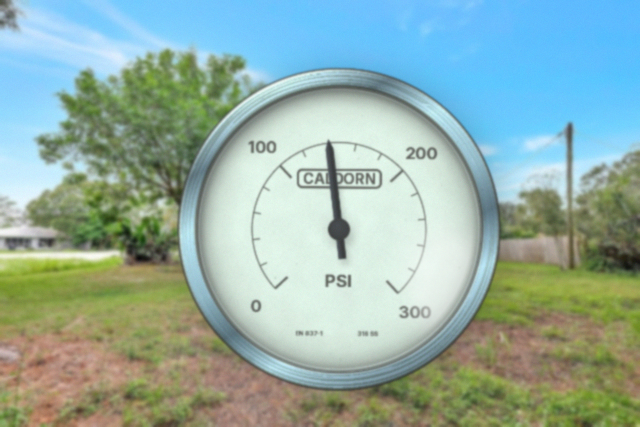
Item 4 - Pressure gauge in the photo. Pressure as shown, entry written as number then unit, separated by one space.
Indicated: 140 psi
